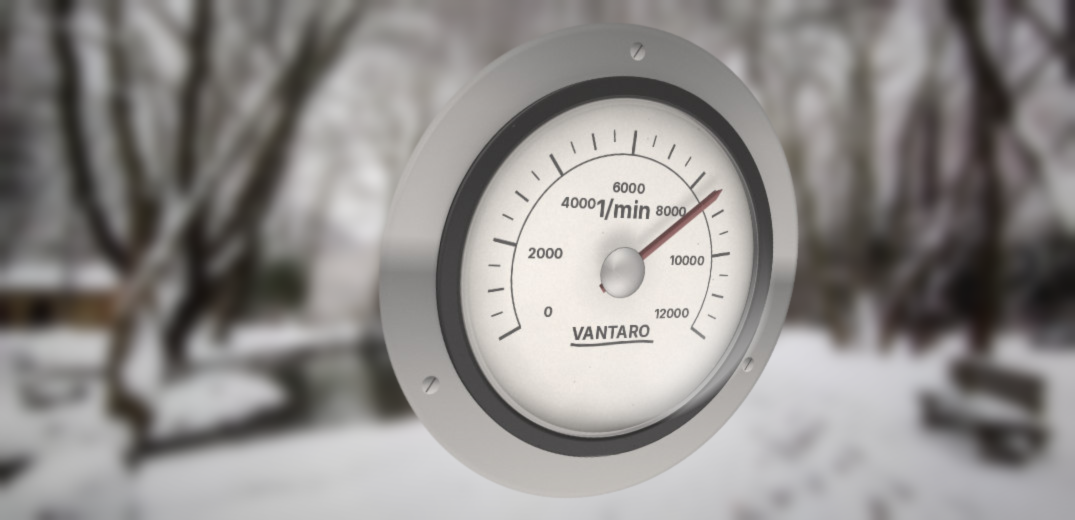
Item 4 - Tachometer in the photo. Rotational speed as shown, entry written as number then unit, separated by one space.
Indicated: 8500 rpm
